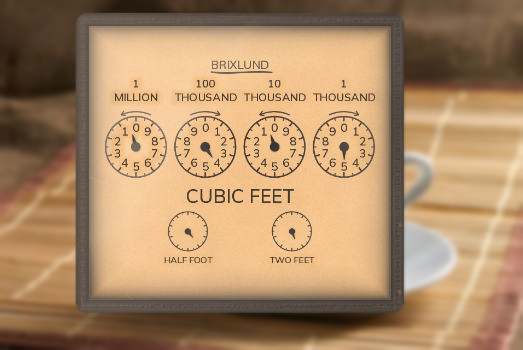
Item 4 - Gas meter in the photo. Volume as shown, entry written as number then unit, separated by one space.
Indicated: 40500 ft³
